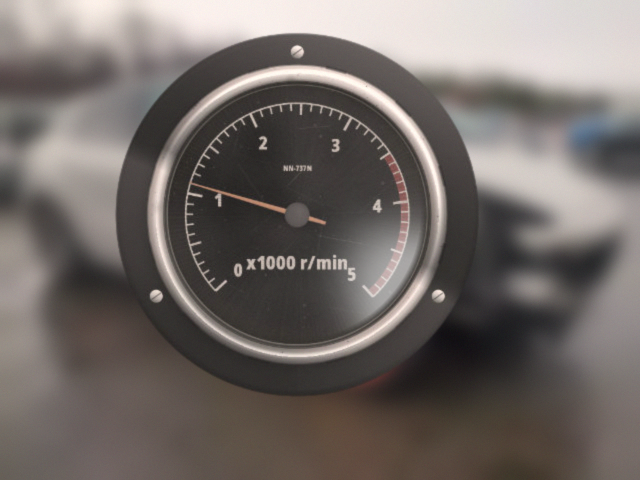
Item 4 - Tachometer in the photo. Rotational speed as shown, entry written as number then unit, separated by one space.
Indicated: 1100 rpm
